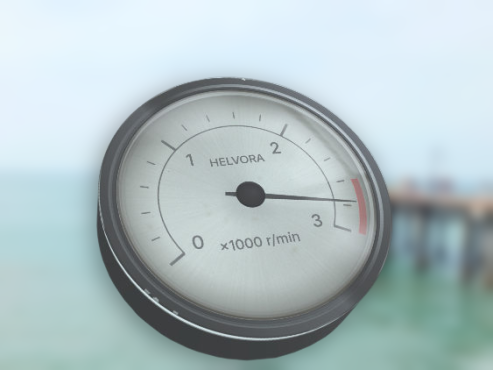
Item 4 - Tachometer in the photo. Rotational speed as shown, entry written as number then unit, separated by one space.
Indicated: 2800 rpm
